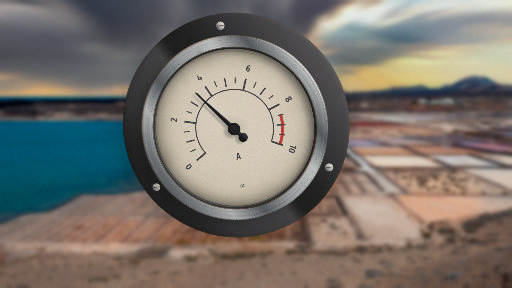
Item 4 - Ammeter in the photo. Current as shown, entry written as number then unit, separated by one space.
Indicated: 3.5 A
